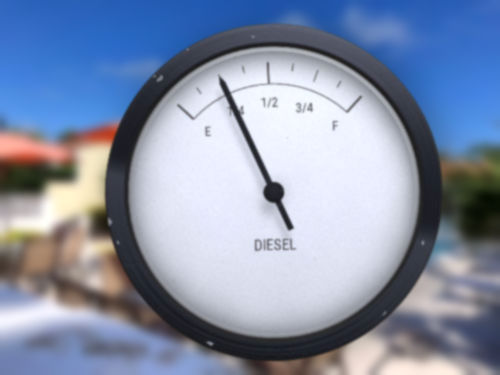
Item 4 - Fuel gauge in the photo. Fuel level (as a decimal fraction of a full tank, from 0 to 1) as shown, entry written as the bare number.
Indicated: 0.25
